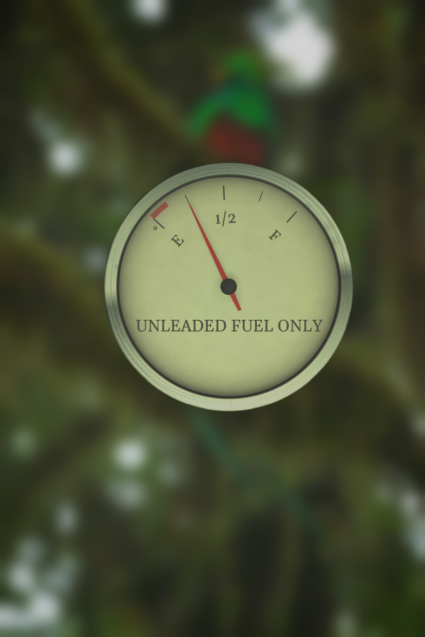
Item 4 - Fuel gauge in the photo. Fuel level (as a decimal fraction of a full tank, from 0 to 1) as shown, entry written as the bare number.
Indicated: 0.25
